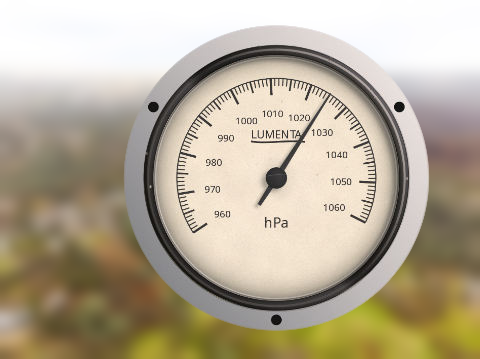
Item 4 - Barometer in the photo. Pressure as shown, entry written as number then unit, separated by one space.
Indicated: 1025 hPa
